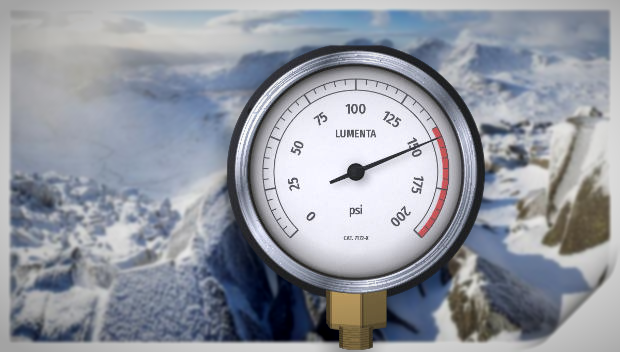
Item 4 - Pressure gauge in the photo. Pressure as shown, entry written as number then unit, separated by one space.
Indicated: 150 psi
